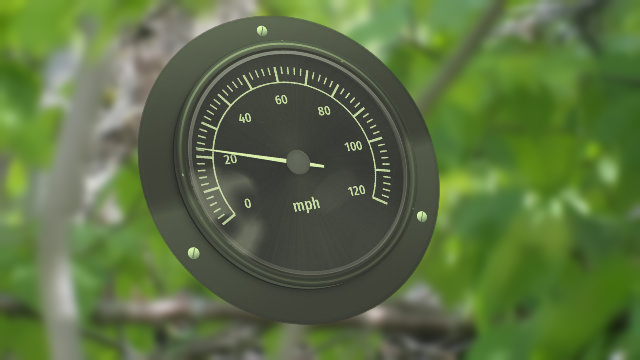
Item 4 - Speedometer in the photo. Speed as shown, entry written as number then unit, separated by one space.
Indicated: 22 mph
